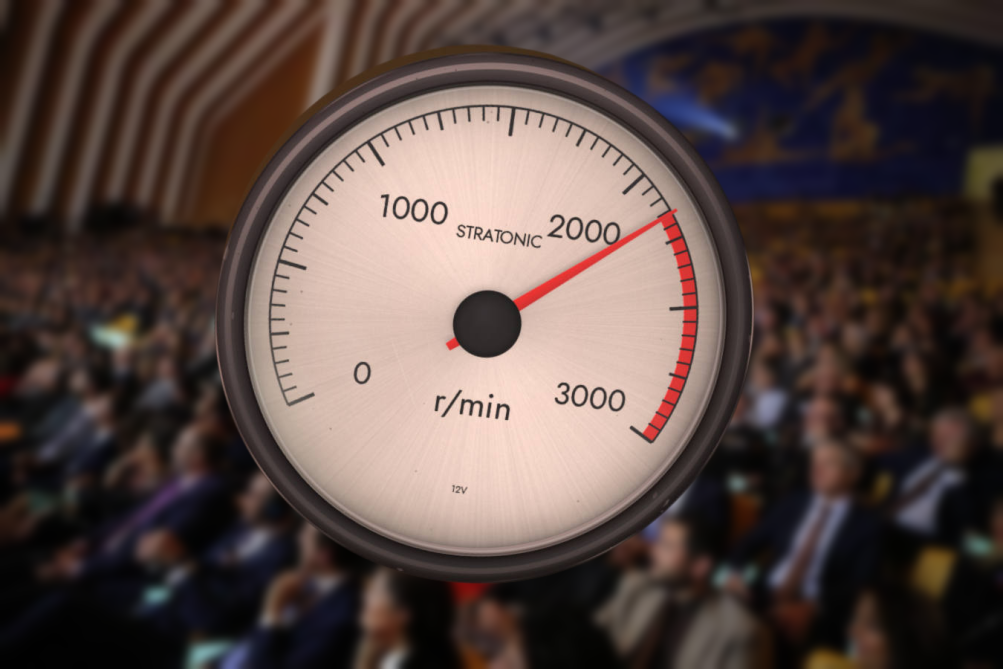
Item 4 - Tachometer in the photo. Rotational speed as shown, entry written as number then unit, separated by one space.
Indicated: 2150 rpm
